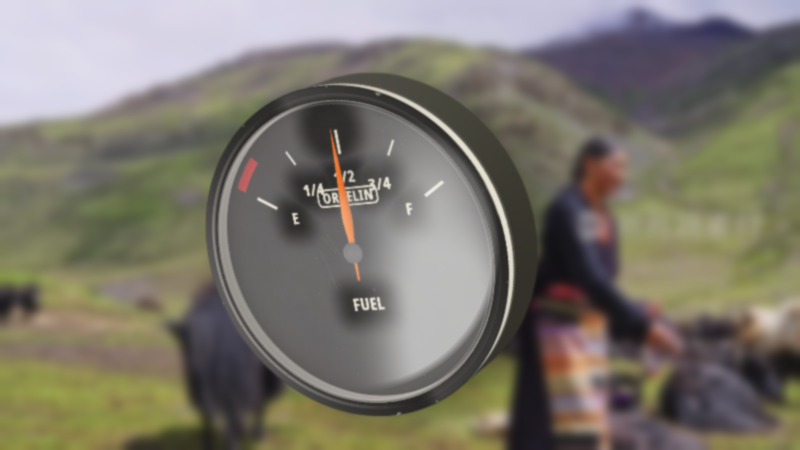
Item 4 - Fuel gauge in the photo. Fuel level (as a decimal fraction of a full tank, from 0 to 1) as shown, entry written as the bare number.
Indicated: 0.5
